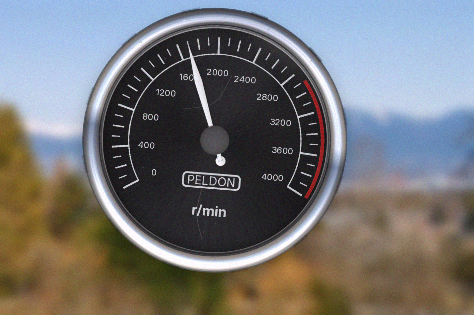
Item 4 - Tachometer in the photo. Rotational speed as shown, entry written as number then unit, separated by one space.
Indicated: 1700 rpm
